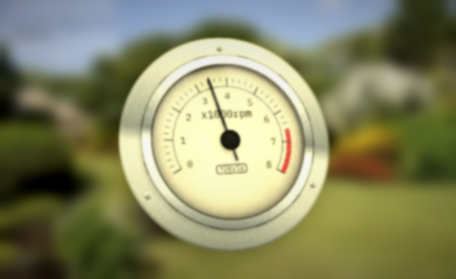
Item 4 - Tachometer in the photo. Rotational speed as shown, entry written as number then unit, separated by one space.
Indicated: 3400 rpm
